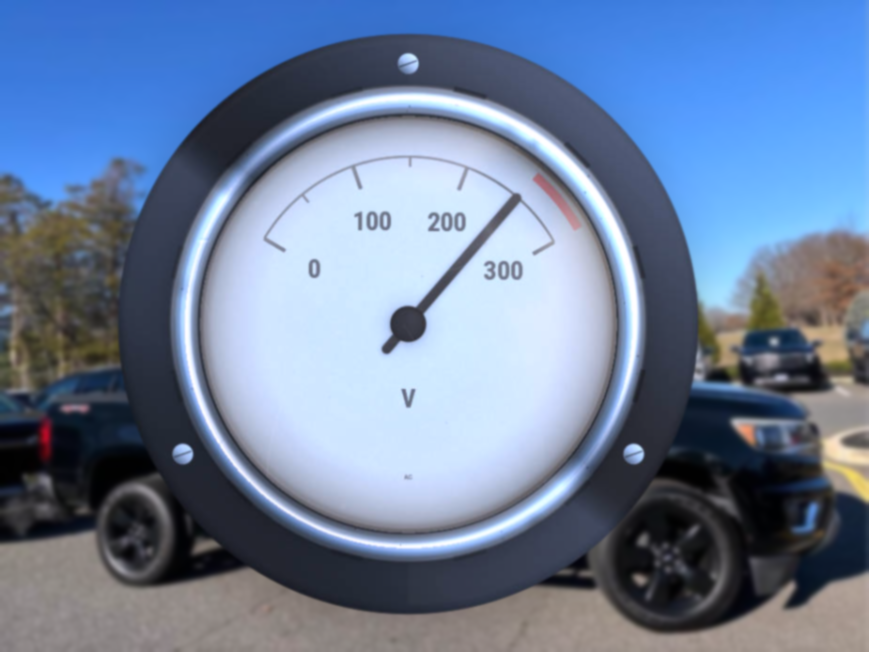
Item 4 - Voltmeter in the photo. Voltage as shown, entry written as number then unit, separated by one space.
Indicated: 250 V
